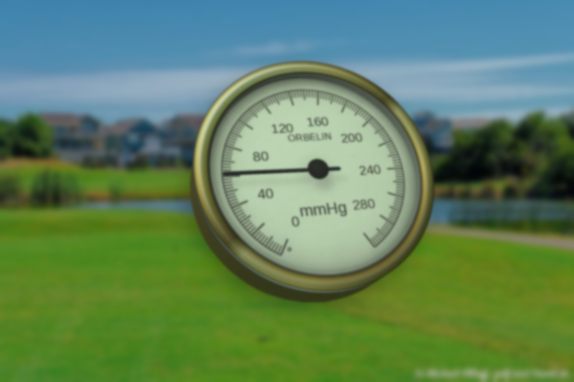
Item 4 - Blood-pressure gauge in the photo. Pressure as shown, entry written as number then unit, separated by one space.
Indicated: 60 mmHg
